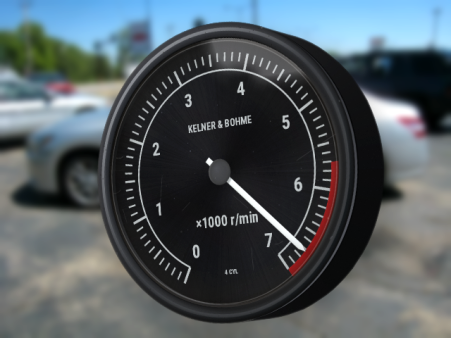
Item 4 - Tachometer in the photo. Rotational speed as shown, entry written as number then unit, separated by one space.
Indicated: 6700 rpm
